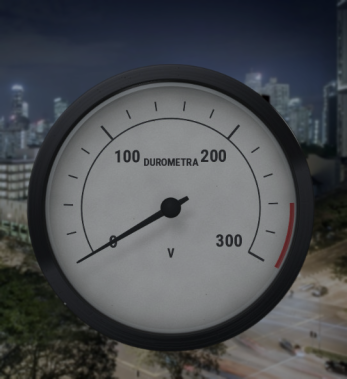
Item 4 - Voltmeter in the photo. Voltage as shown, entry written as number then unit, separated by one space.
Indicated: 0 V
